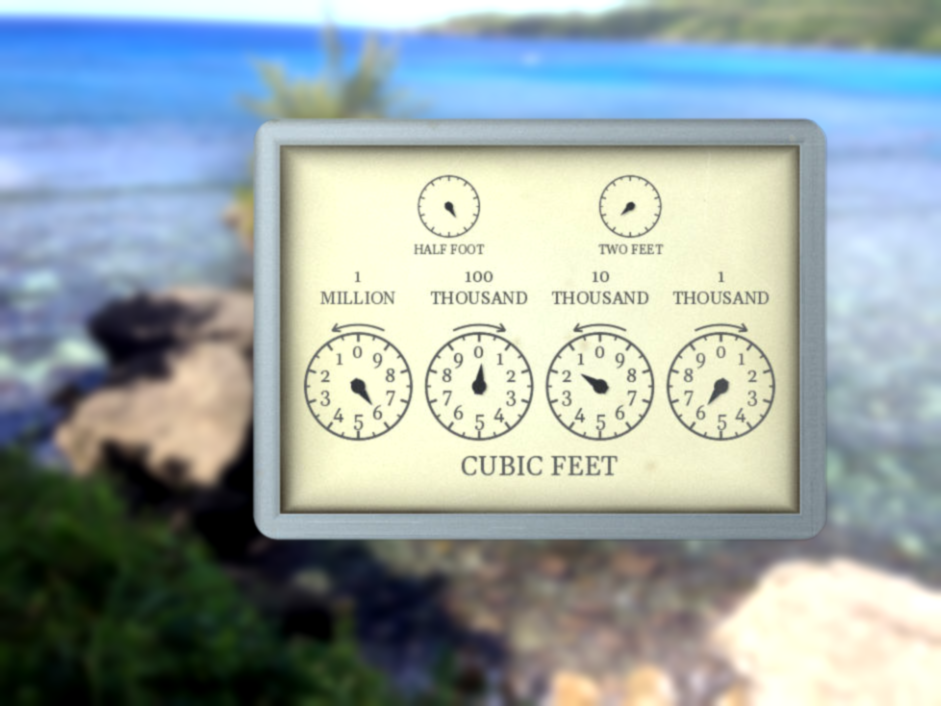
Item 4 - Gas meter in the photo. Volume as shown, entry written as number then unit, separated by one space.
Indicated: 601600 ft³
